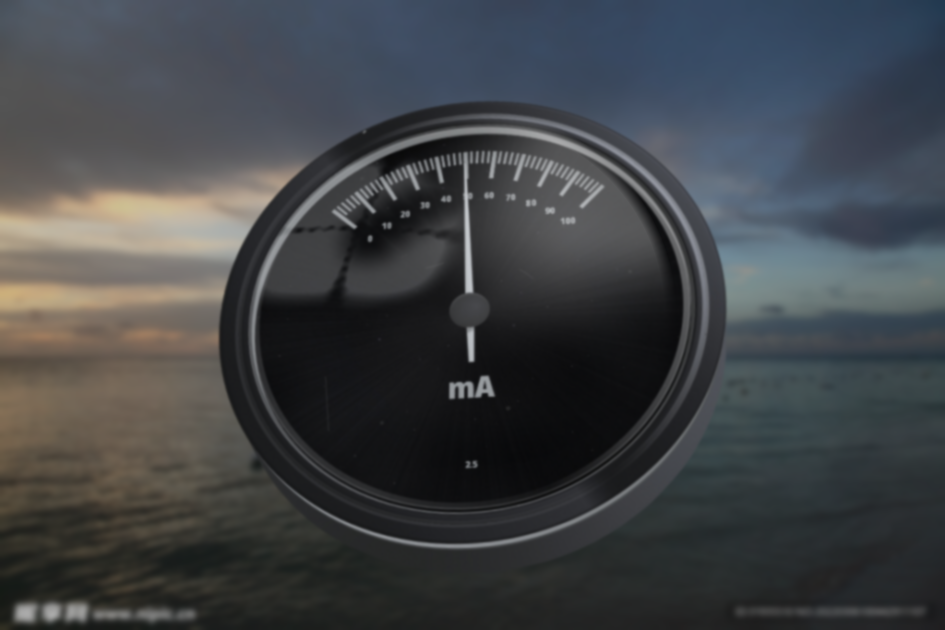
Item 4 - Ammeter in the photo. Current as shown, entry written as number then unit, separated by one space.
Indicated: 50 mA
